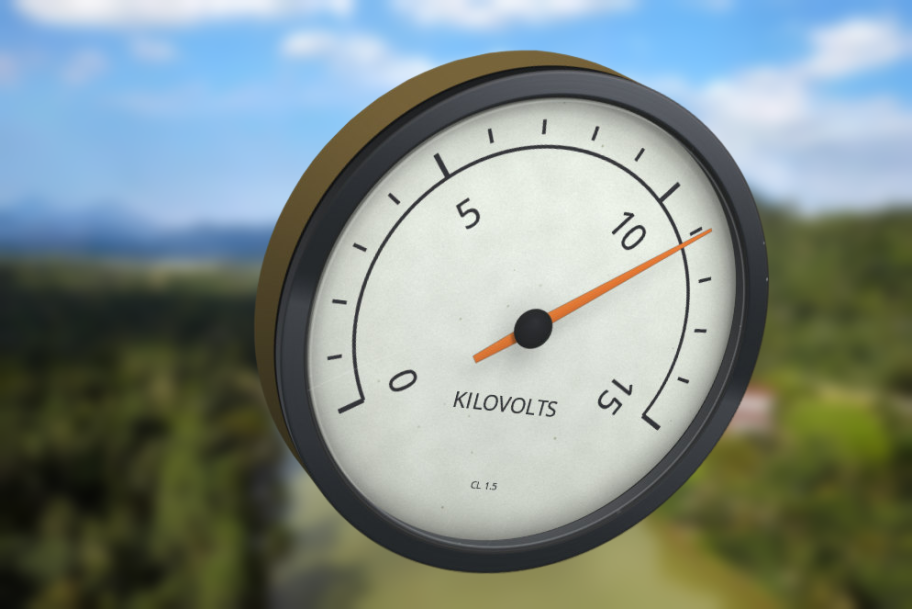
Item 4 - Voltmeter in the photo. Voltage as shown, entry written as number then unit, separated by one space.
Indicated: 11 kV
